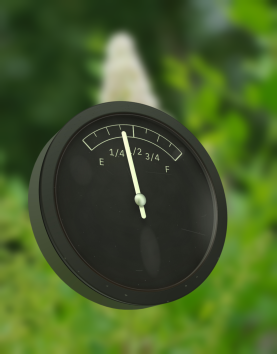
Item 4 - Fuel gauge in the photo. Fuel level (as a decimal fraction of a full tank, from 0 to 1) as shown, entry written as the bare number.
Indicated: 0.375
